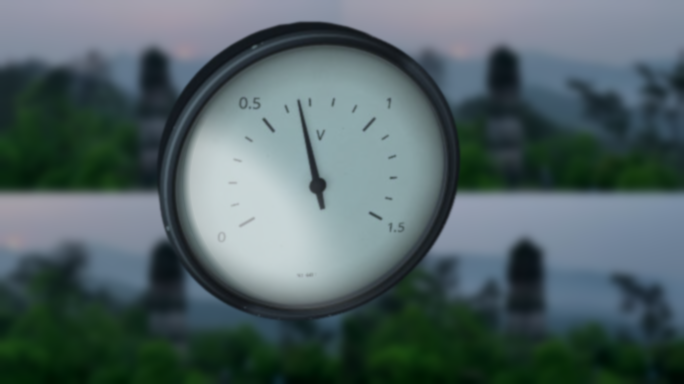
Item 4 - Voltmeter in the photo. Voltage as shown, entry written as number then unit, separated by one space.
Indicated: 0.65 V
